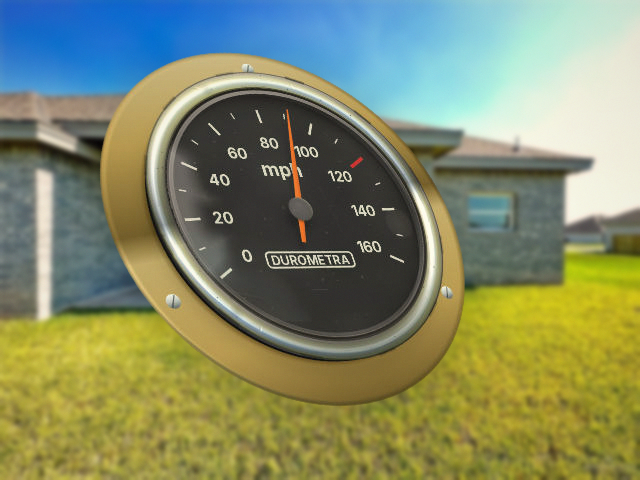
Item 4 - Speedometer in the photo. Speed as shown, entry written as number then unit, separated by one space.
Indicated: 90 mph
